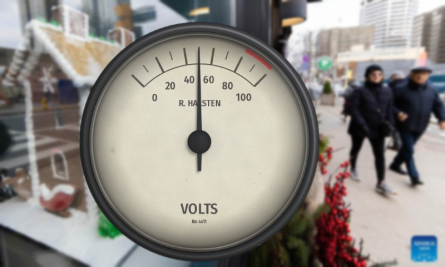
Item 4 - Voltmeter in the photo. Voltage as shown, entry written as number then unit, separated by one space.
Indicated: 50 V
